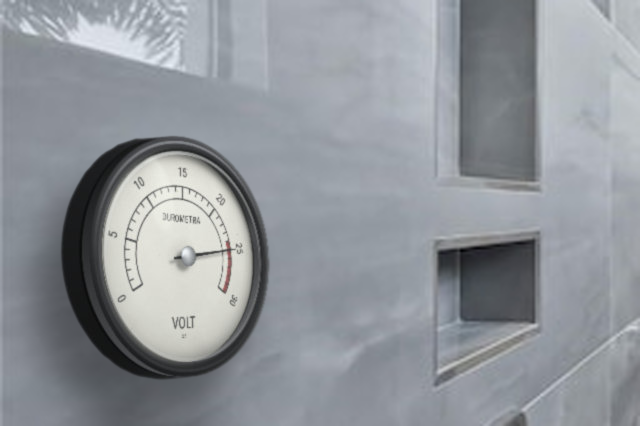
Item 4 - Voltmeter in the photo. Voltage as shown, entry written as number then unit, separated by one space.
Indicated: 25 V
